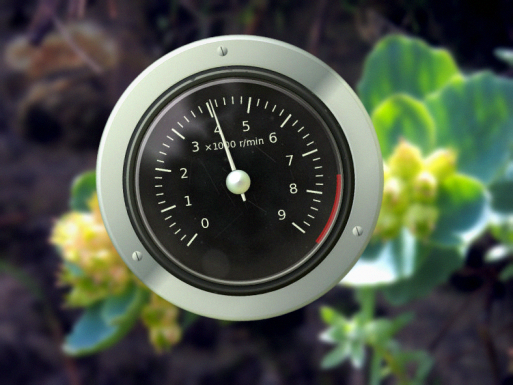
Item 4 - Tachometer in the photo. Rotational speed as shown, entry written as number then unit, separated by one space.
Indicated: 4100 rpm
